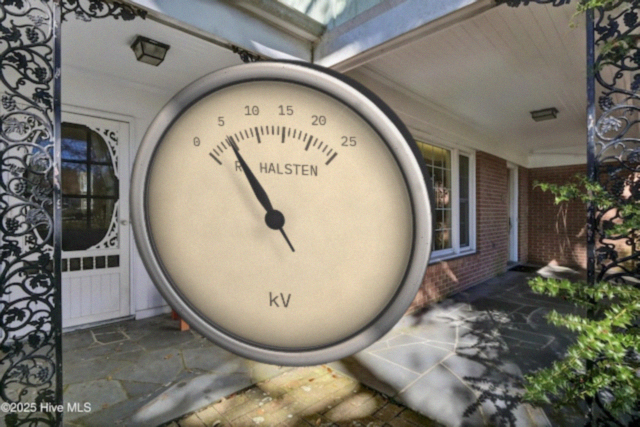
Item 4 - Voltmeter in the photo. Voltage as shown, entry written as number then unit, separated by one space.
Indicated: 5 kV
